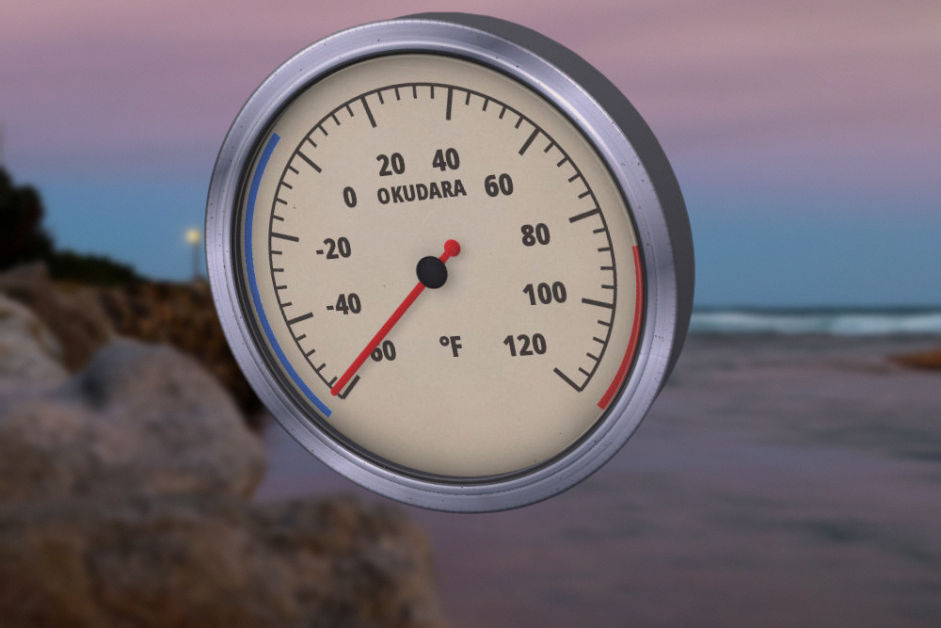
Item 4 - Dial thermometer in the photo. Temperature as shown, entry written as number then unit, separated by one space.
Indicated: -58 °F
